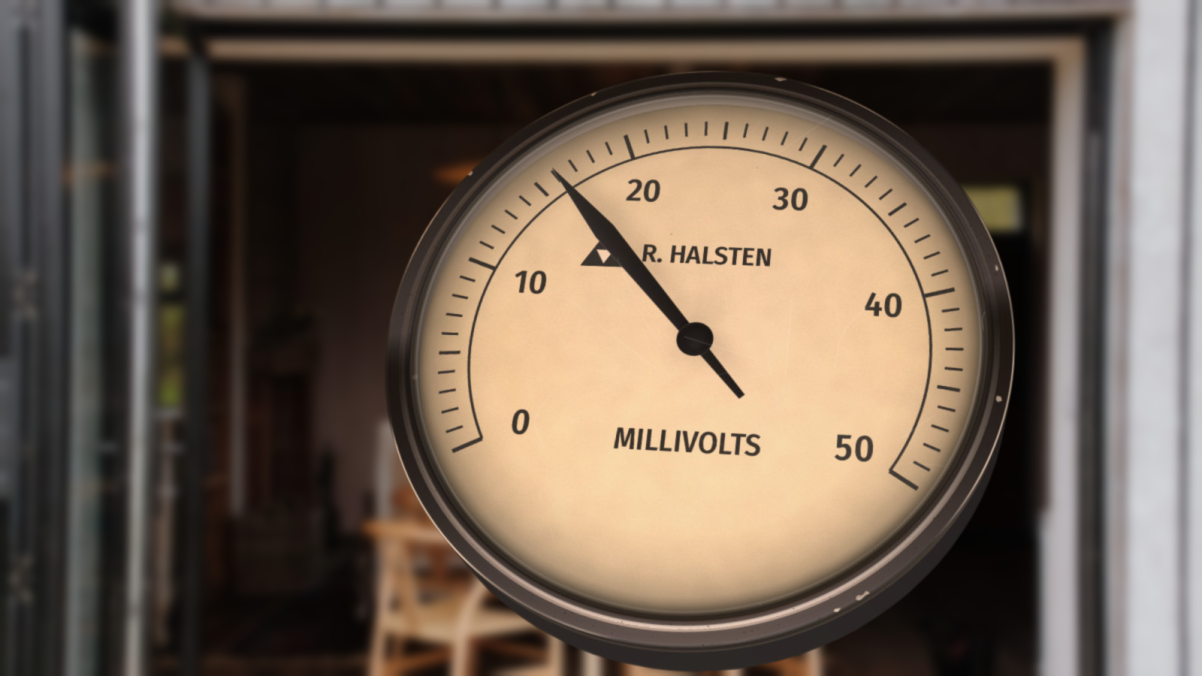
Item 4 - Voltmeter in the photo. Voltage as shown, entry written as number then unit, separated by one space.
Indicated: 16 mV
